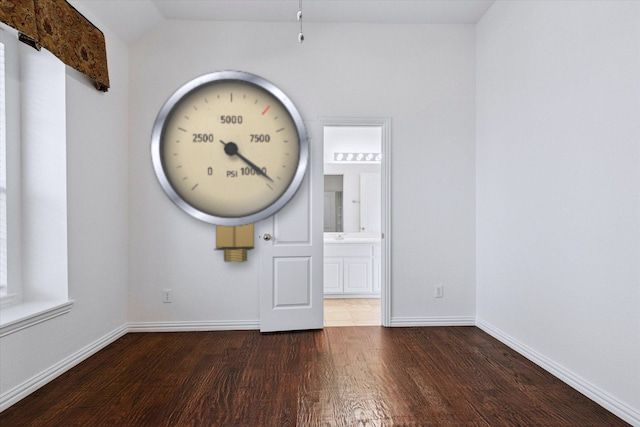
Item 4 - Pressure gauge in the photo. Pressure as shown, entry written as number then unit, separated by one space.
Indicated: 9750 psi
